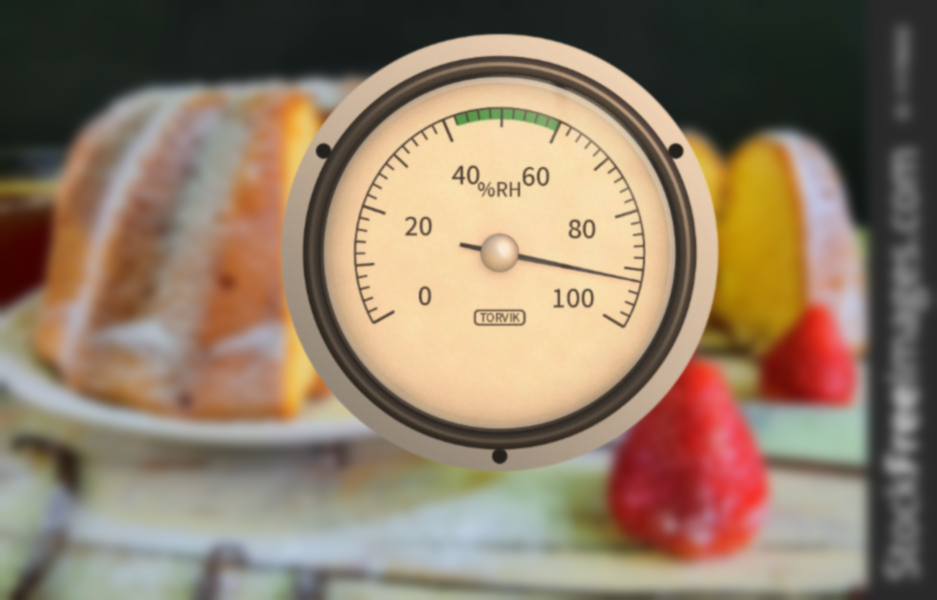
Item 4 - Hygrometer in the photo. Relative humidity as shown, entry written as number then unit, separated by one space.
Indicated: 92 %
